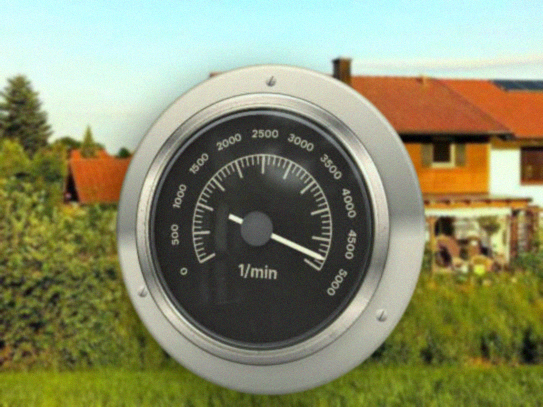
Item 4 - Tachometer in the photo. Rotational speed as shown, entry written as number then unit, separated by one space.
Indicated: 4800 rpm
